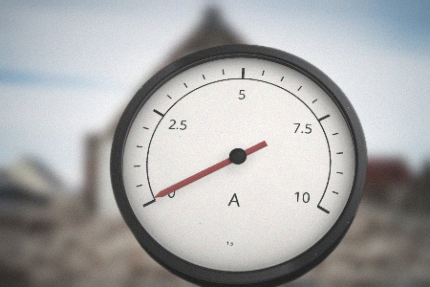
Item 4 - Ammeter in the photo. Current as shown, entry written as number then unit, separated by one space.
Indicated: 0 A
